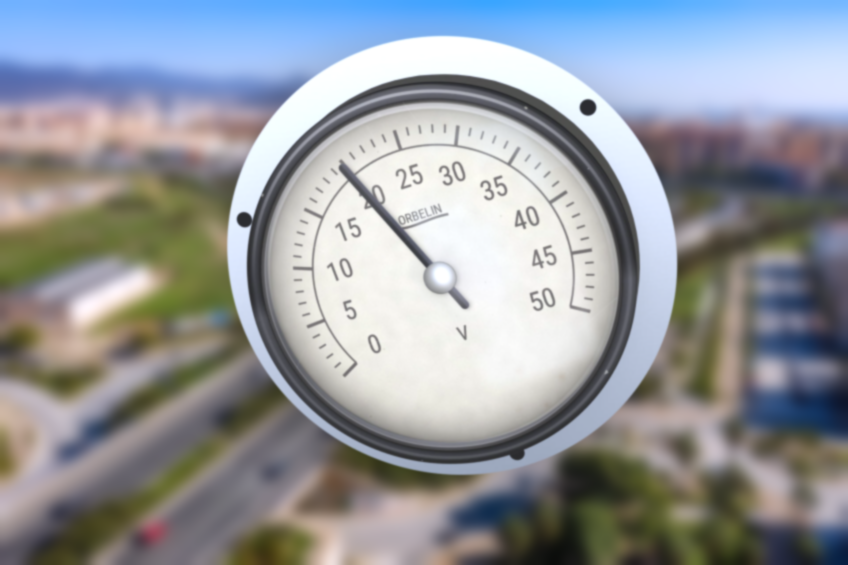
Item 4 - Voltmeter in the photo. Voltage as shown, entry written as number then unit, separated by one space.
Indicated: 20 V
